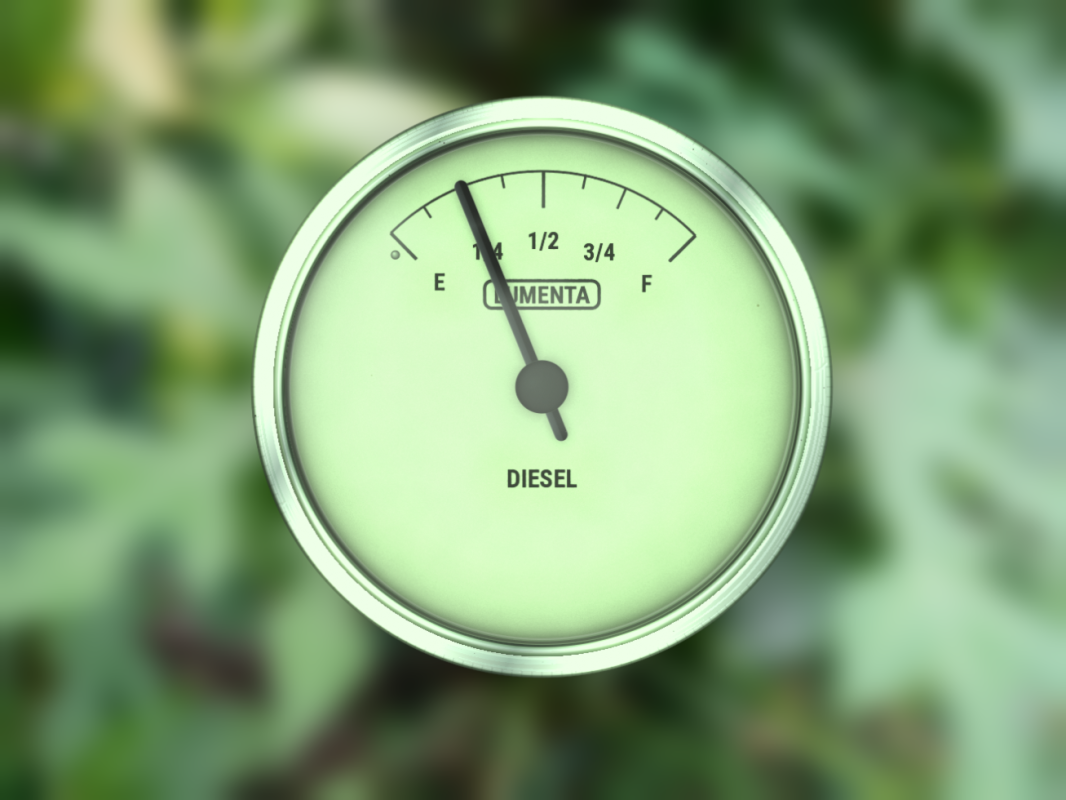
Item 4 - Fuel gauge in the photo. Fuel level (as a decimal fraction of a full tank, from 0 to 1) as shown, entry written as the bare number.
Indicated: 0.25
